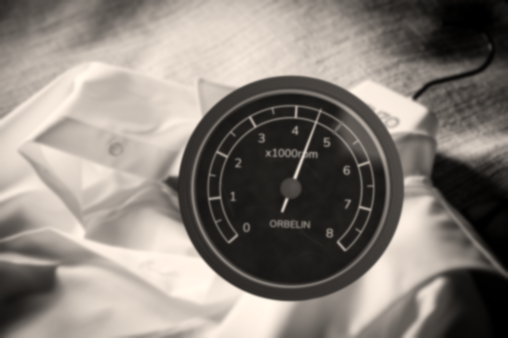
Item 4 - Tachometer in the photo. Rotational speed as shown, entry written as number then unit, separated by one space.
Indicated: 4500 rpm
